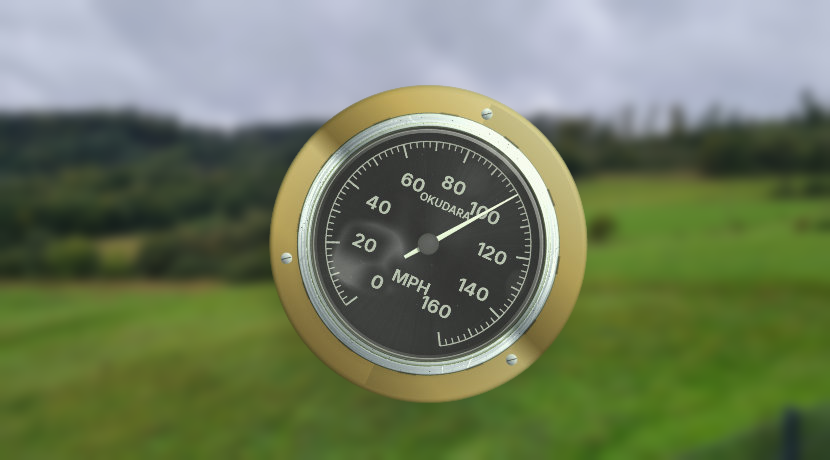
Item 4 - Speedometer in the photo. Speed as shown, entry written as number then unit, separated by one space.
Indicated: 100 mph
